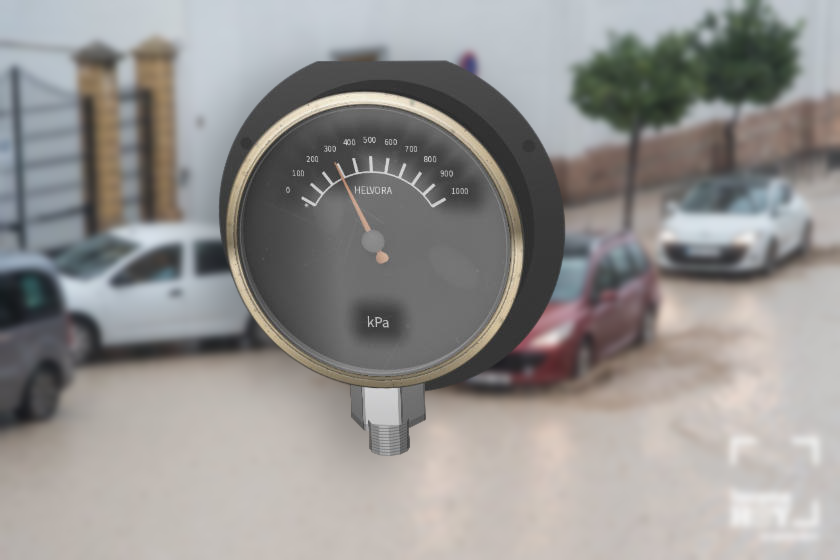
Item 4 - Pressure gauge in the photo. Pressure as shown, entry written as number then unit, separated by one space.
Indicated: 300 kPa
